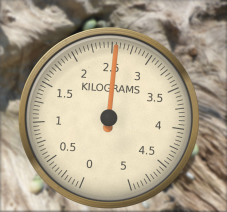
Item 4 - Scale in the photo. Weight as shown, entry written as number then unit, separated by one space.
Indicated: 2.55 kg
